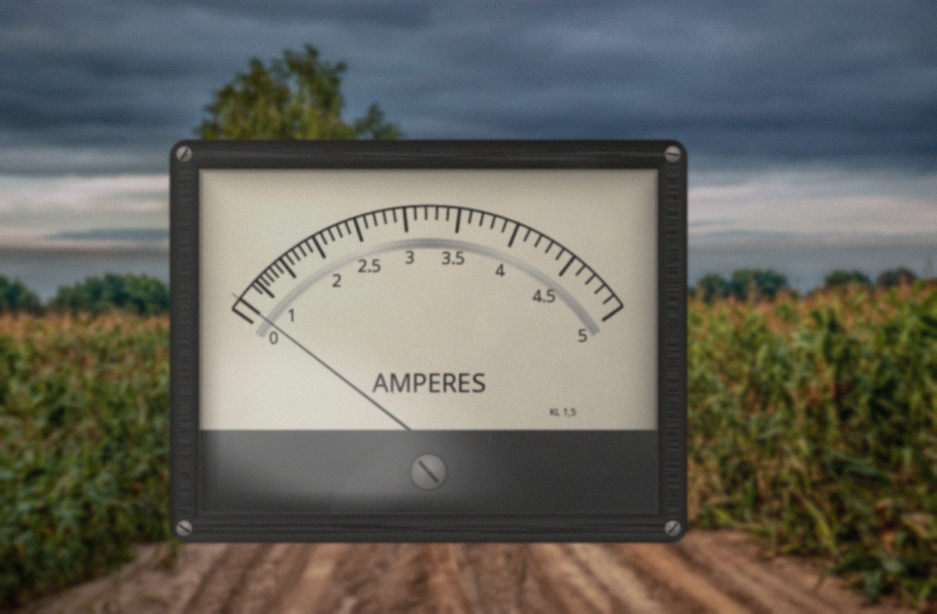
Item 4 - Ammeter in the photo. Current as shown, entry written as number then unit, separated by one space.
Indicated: 0.5 A
